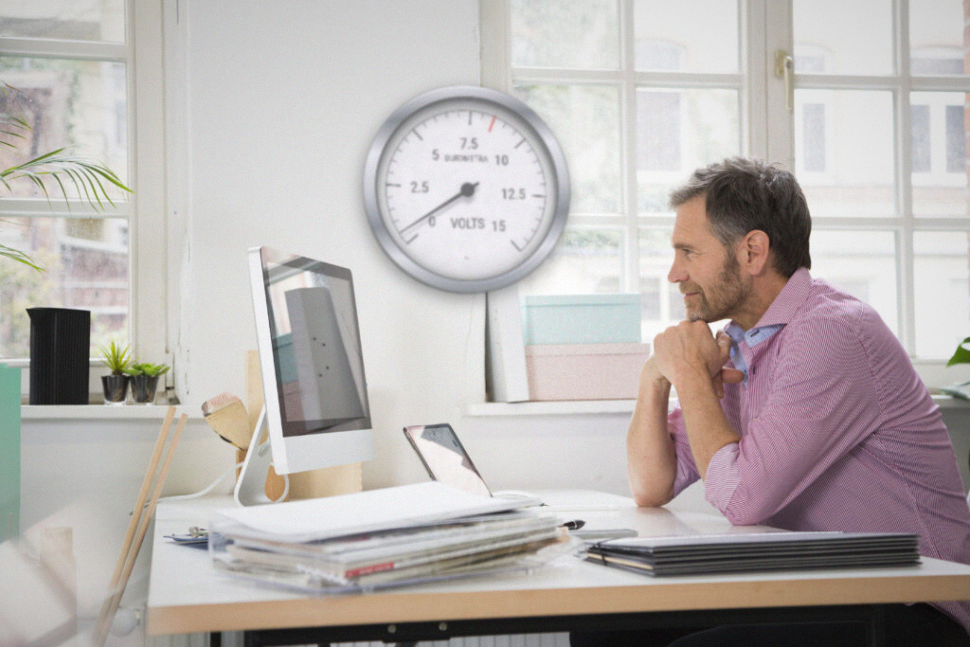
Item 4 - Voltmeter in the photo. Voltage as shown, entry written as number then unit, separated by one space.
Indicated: 0.5 V
